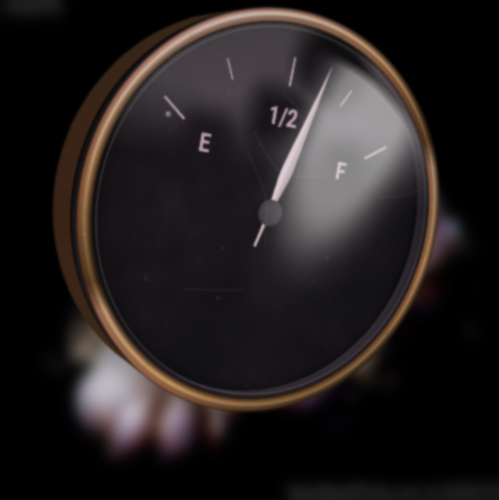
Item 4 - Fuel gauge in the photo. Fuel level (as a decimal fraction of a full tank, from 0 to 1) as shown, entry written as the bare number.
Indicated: 0.625
